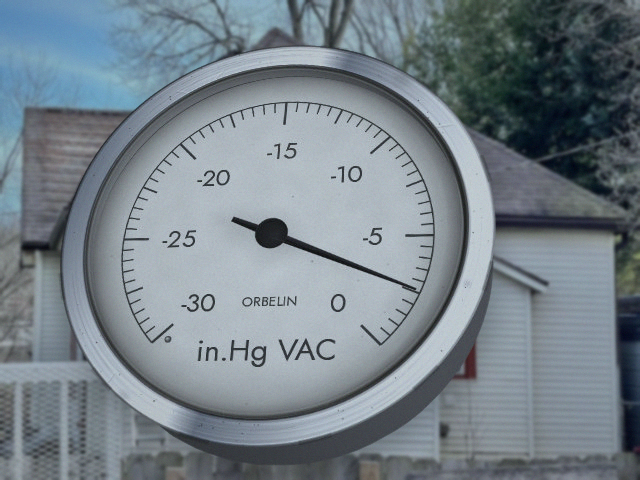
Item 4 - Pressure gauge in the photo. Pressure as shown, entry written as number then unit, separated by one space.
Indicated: -2.5 inHg
